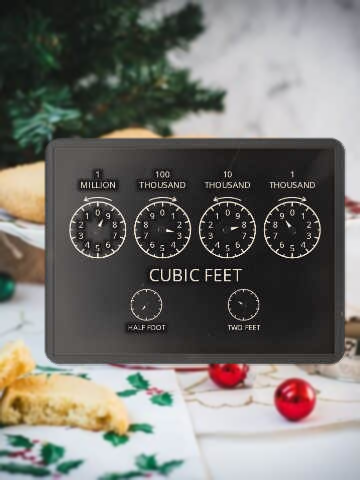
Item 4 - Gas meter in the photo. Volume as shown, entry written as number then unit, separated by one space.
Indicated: 927900 ft³
